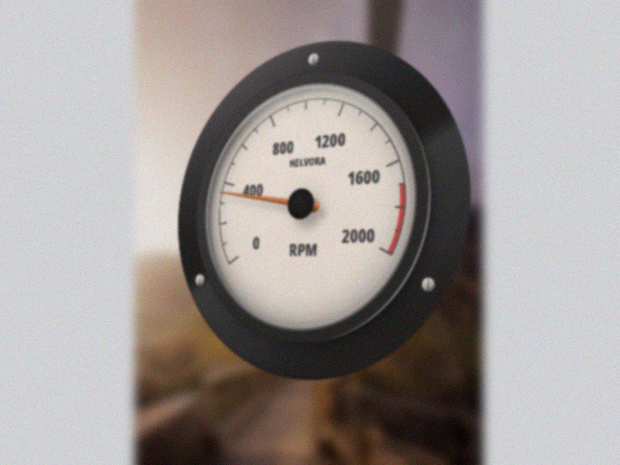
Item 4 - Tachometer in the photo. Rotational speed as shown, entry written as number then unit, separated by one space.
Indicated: 350 rpm
